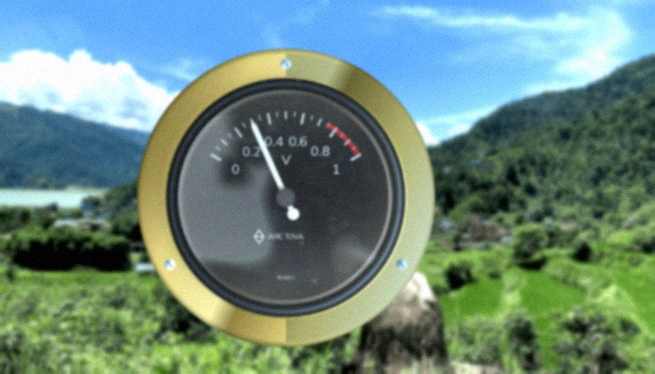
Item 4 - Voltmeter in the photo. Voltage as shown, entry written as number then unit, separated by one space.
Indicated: 0.3 V
